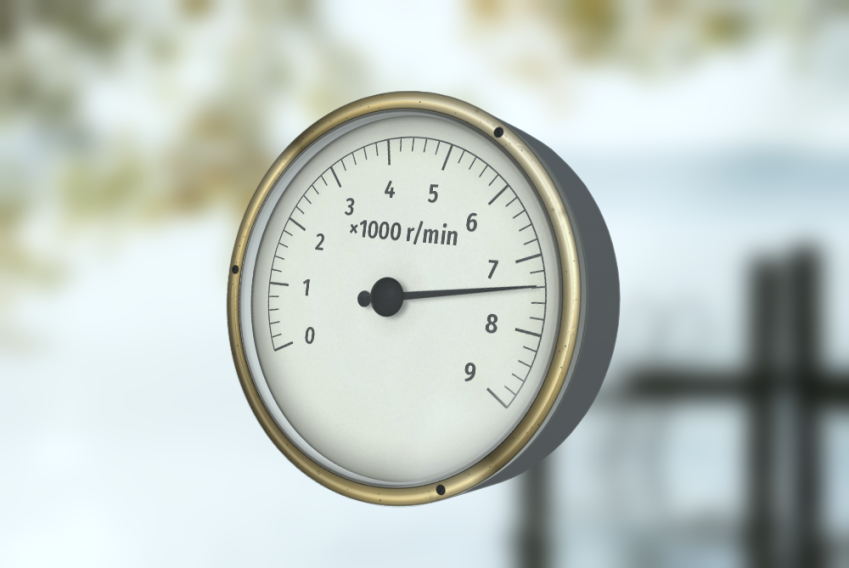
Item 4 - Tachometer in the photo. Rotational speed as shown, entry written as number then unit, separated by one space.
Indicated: 7400 rpm
